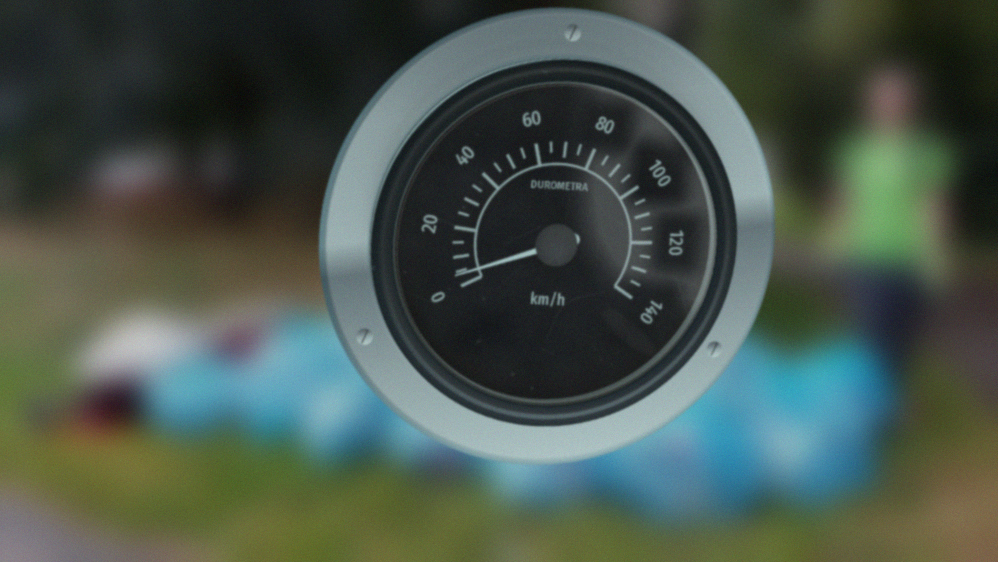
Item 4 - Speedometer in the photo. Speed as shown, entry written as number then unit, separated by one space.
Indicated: 5 km/h
